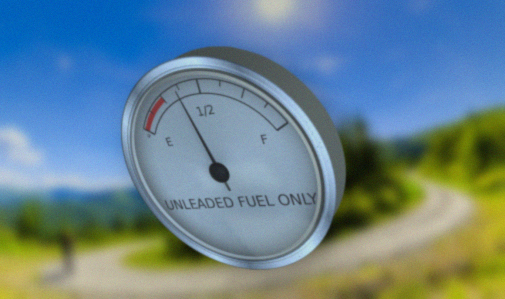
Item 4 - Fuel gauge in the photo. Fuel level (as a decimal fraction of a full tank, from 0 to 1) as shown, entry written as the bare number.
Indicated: 0.375
